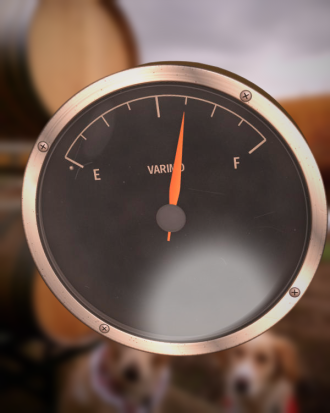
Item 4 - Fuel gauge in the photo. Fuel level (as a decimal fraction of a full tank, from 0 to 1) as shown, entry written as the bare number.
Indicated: 0.625
